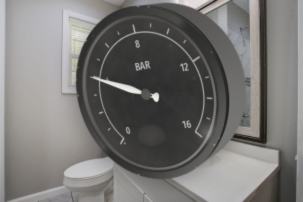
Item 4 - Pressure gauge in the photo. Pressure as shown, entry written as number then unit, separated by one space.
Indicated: 4 bar
